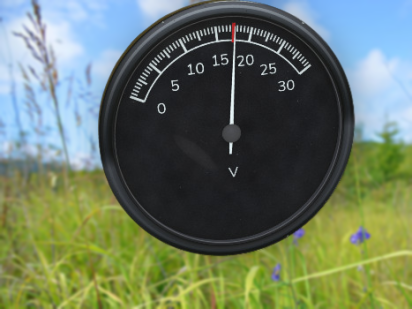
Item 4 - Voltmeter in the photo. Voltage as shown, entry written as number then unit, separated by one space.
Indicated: 17.5 V
